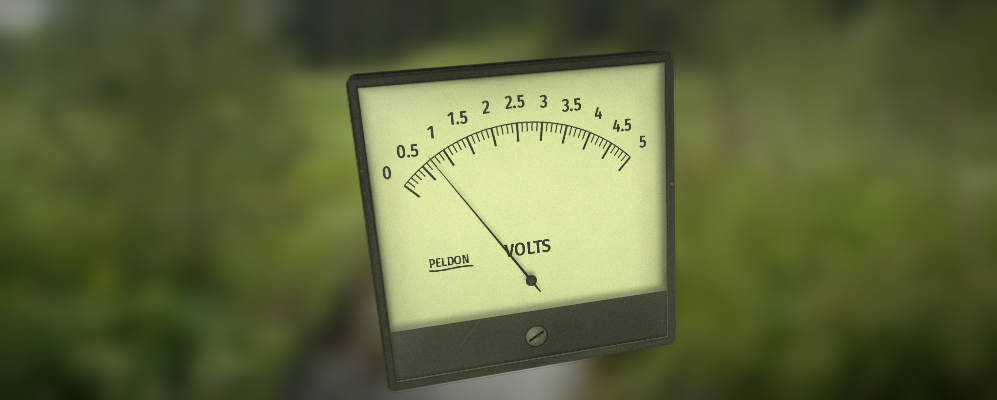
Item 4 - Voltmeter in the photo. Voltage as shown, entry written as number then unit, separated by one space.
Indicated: 0.7 V
